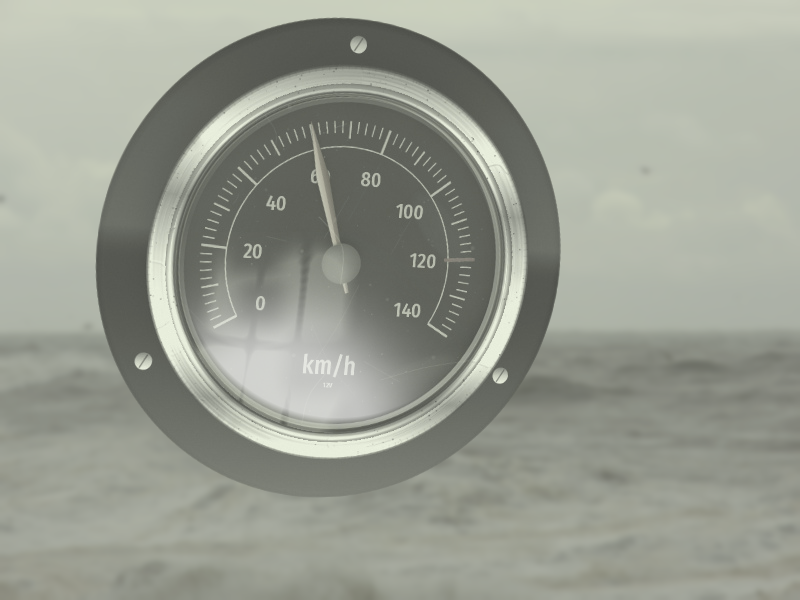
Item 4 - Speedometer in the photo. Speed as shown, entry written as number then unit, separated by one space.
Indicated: 60 km/h
